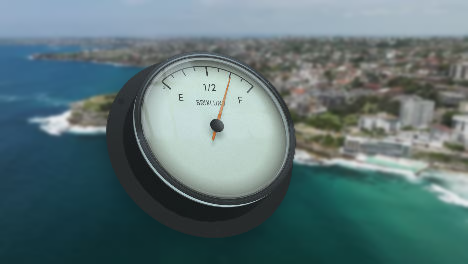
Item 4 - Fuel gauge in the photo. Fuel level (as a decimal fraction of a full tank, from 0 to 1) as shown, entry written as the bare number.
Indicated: 0.75
